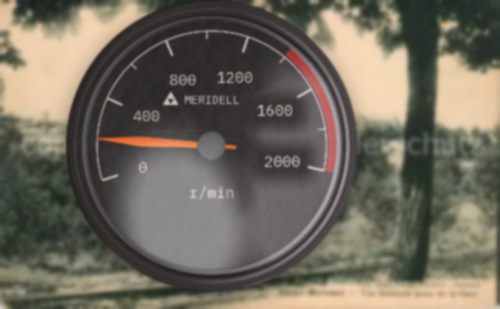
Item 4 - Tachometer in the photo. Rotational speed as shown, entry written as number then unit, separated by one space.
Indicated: 200 rpm
